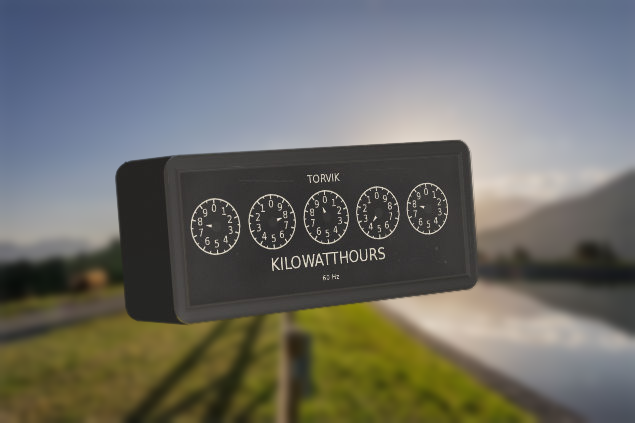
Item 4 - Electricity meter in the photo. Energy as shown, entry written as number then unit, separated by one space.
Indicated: 77938 kWh
